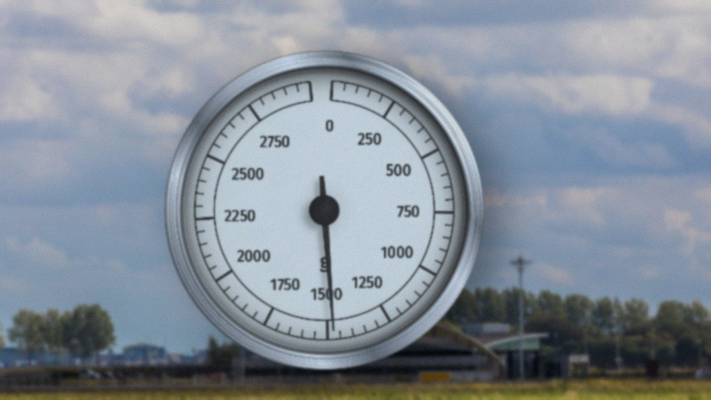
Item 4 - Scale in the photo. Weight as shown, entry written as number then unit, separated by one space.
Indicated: 1475 g
